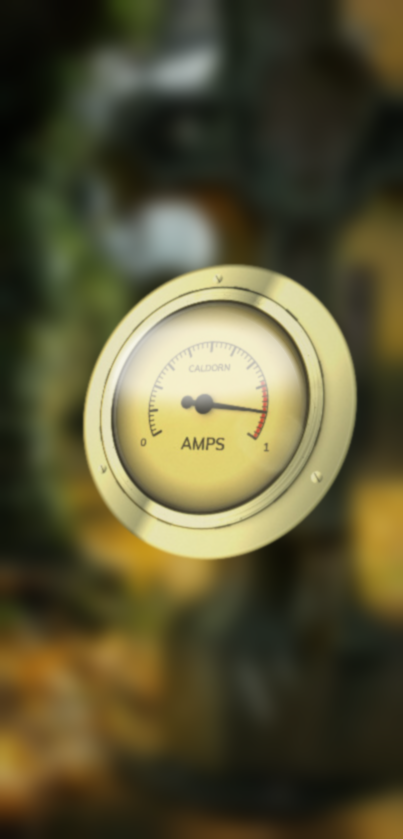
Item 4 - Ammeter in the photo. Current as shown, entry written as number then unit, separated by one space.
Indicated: 0.9 A
